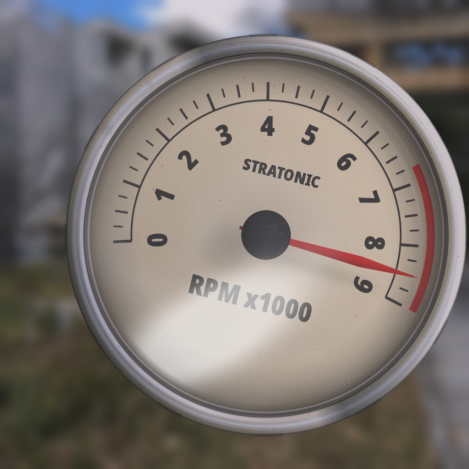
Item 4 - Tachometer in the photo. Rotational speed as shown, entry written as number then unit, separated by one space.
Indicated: 8500 rpm
